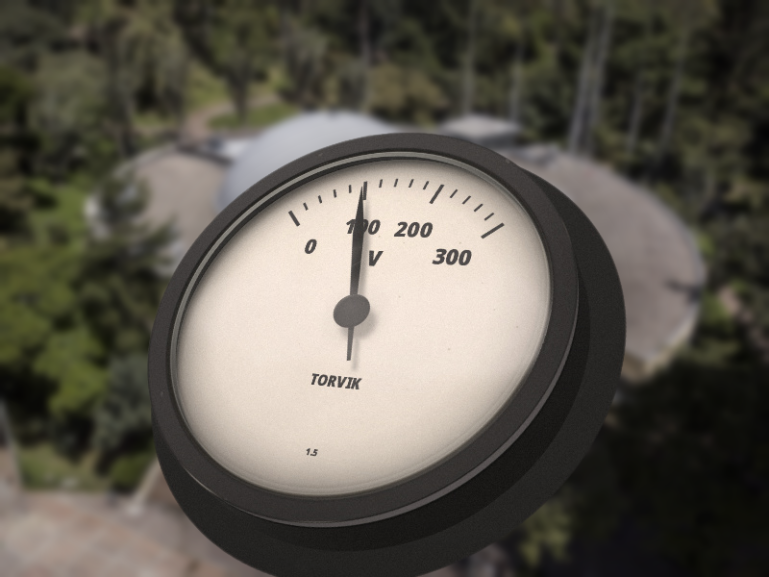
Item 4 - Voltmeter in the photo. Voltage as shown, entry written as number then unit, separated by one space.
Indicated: 100 V
